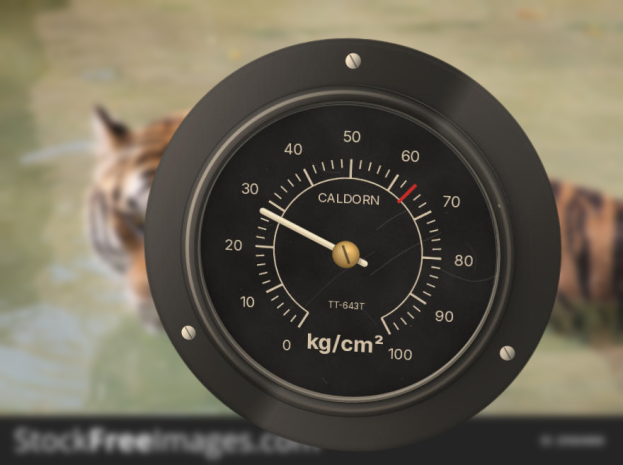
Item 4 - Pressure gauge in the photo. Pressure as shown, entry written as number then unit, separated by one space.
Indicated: 28 kg/cm²
